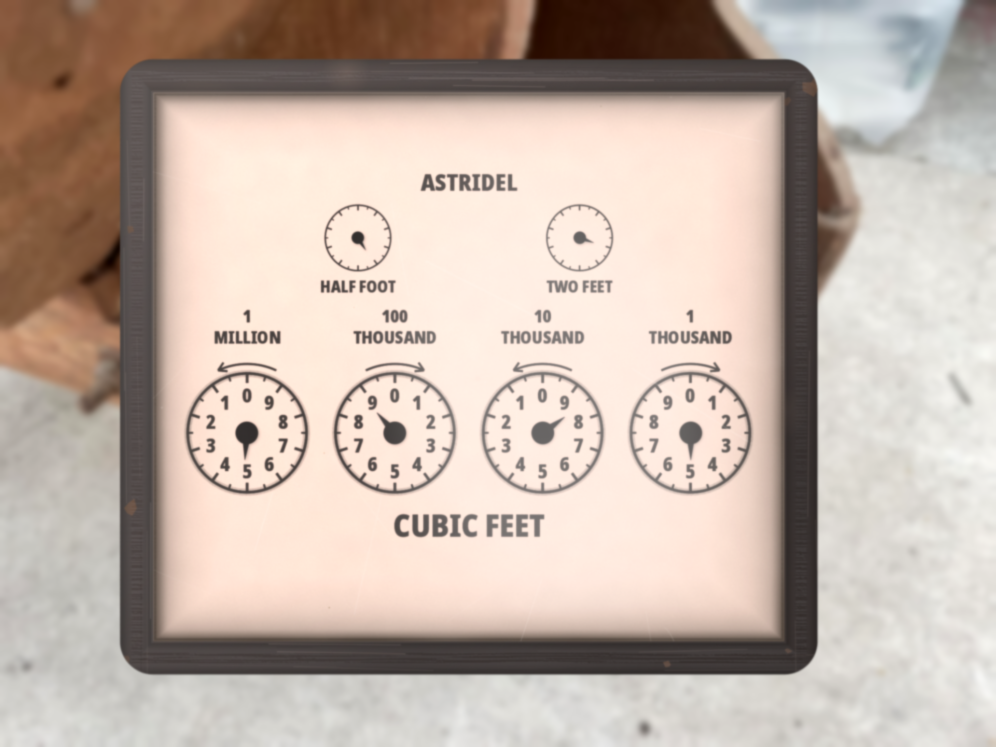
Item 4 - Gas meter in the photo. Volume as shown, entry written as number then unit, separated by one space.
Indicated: 488500 ft³
